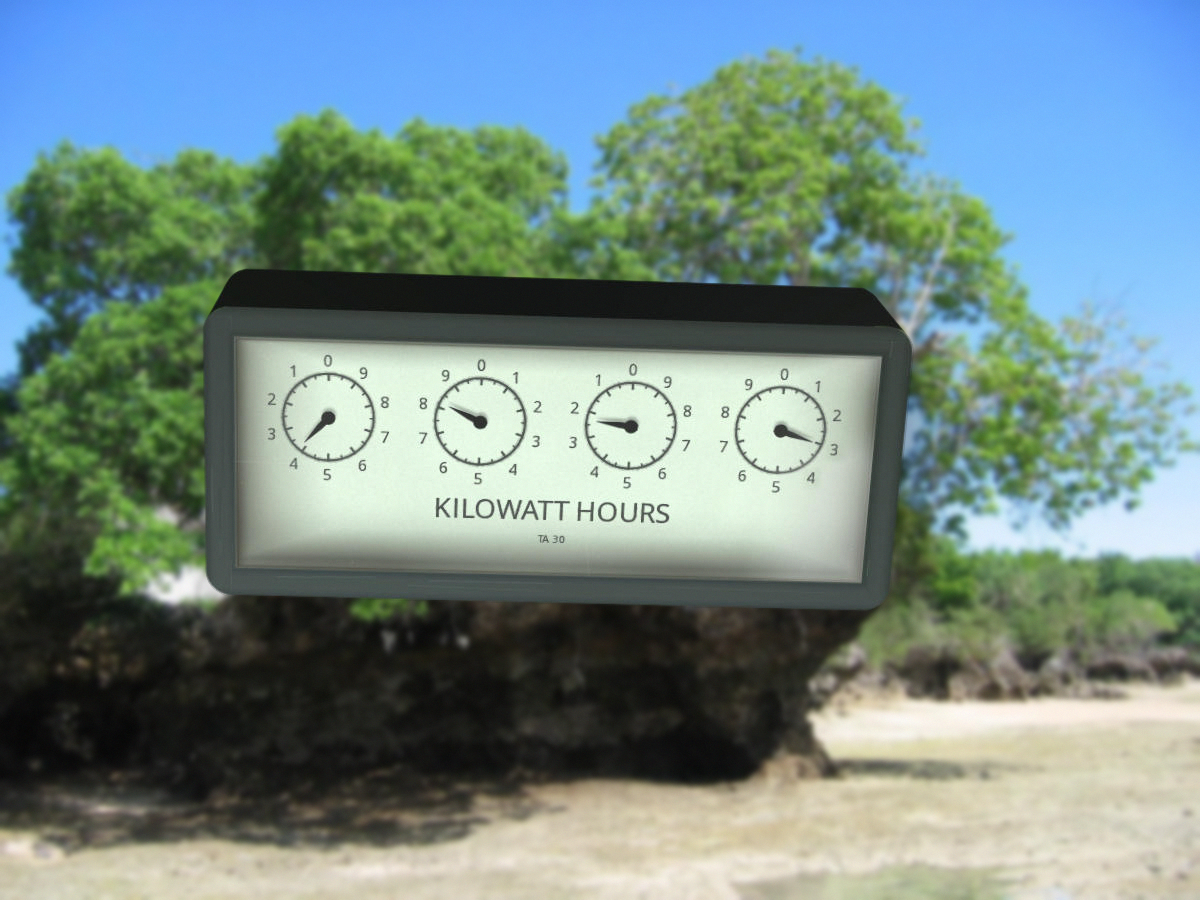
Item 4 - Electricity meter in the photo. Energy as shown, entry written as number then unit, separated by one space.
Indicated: 3823 kWh
